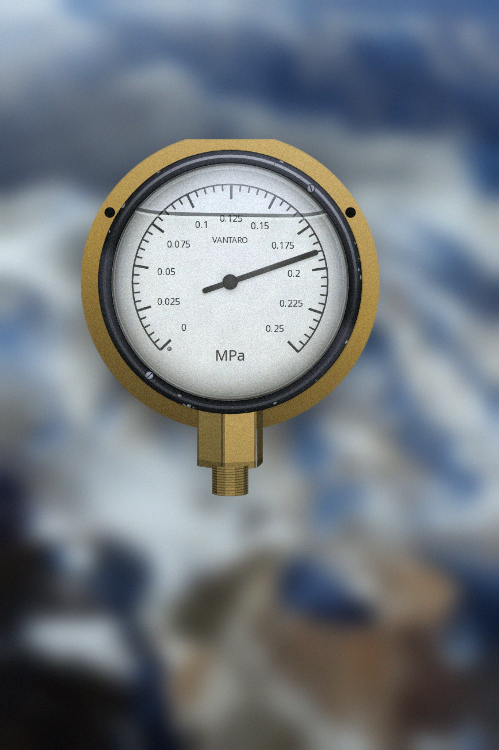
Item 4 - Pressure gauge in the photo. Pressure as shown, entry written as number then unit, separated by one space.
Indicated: 0.19 MPa
